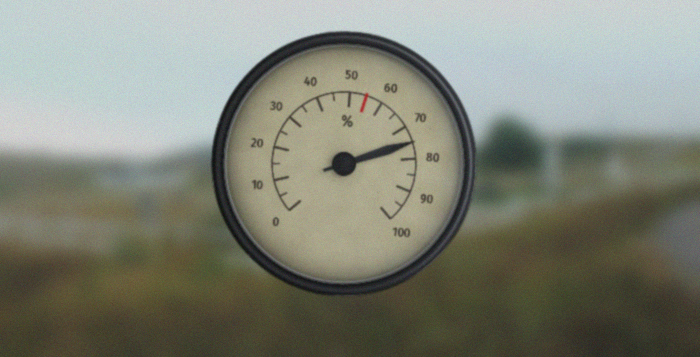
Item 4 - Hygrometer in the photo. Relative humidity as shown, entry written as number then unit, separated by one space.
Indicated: 75 %
